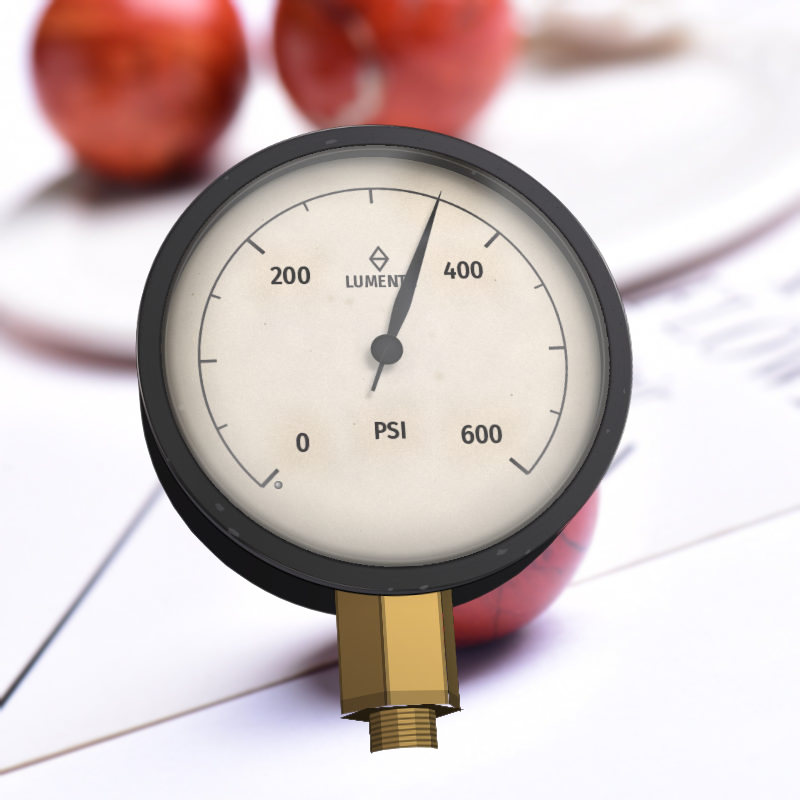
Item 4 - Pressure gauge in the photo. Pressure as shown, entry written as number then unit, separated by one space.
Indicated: 350 psi
